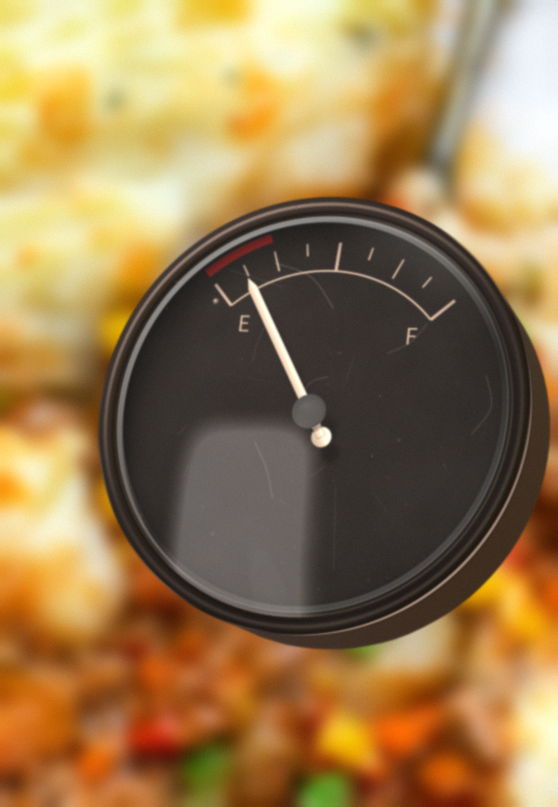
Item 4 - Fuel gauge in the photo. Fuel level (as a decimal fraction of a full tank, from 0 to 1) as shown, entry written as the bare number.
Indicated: 0.125
